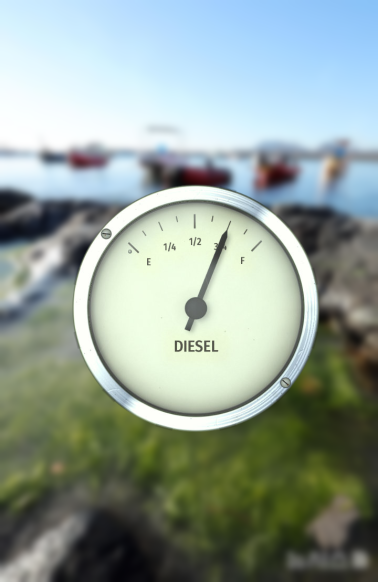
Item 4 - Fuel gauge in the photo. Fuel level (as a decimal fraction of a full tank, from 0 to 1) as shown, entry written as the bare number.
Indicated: 0.75
